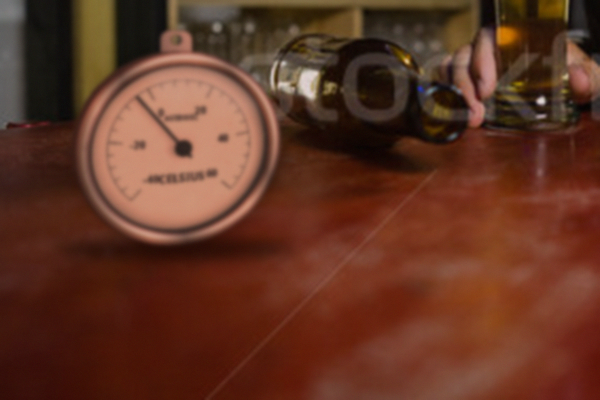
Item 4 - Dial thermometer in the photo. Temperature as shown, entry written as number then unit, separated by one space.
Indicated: -4 °C
